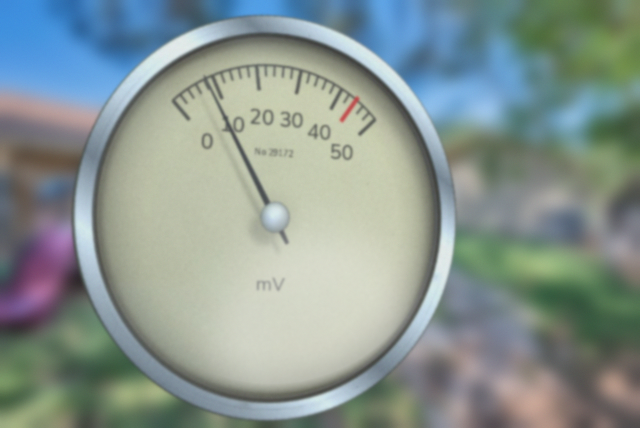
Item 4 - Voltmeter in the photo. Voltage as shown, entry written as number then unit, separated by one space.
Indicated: 8 mV
